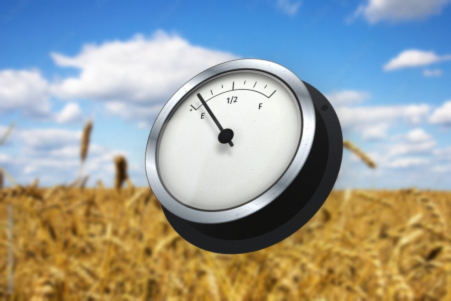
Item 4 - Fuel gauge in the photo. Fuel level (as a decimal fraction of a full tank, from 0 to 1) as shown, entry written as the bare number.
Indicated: 0.125
